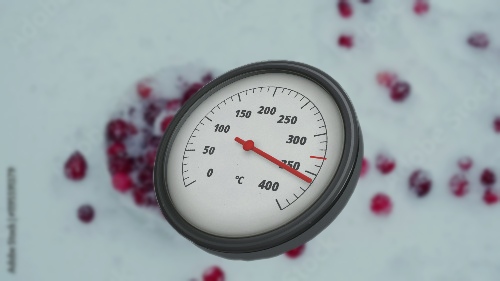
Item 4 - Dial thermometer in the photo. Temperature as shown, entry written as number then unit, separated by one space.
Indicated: 360 °C
